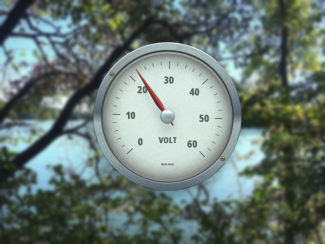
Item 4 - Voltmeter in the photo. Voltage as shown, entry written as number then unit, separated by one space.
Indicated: 22 V
